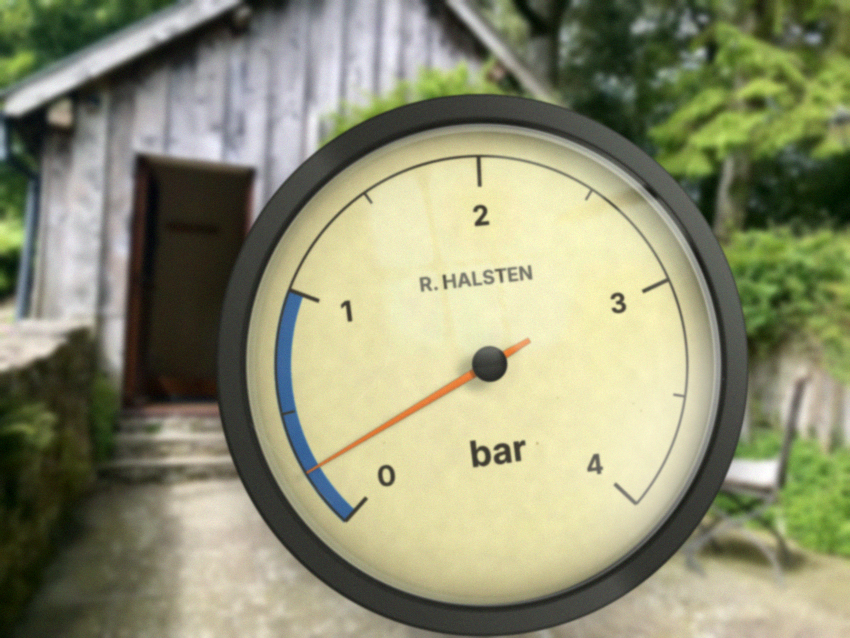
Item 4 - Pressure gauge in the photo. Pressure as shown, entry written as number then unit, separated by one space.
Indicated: 0.25 bar
